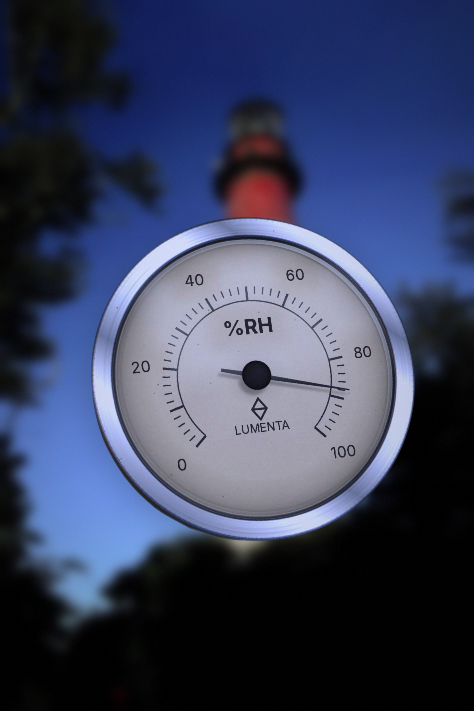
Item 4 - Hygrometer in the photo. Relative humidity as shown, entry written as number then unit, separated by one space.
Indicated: 88 %
